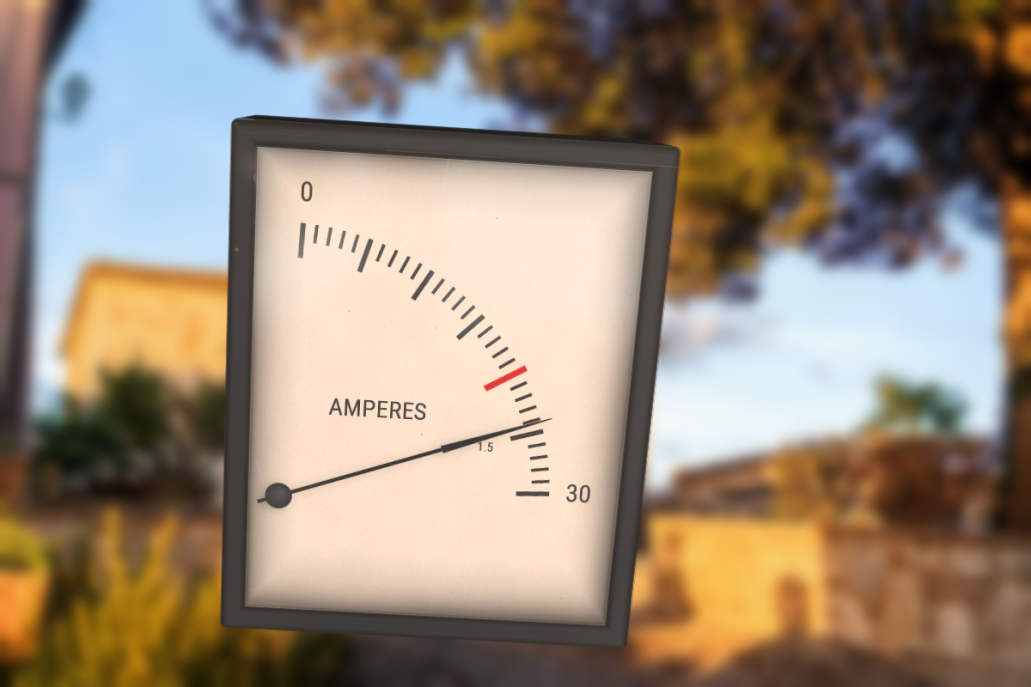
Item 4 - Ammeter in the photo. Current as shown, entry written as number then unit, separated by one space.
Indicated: 24 A
